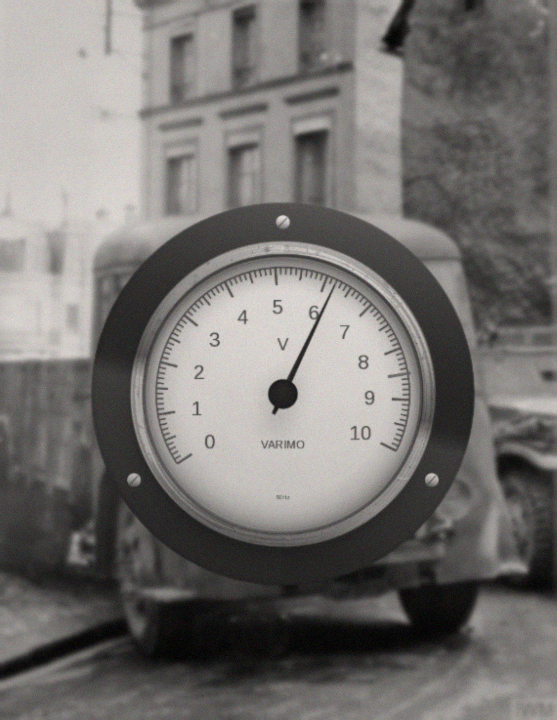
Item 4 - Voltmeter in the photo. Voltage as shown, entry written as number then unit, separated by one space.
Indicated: 6.2 V
